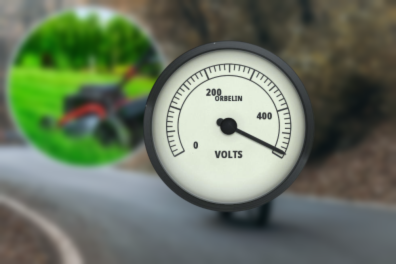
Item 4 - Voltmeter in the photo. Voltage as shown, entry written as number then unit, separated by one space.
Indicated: 490 V
